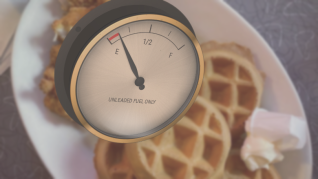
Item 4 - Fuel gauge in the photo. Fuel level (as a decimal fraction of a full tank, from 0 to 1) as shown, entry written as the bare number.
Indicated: 0.125
